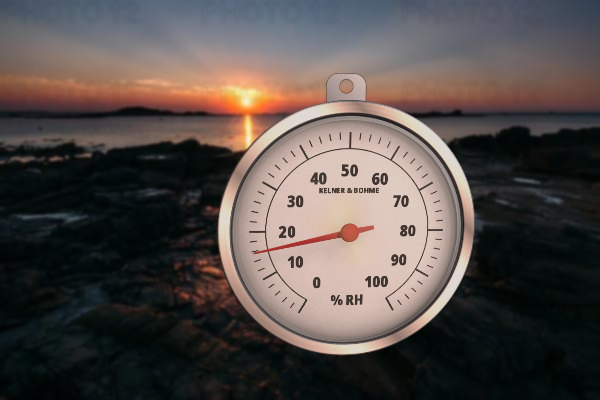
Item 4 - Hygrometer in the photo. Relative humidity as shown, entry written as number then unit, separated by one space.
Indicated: 16 %
